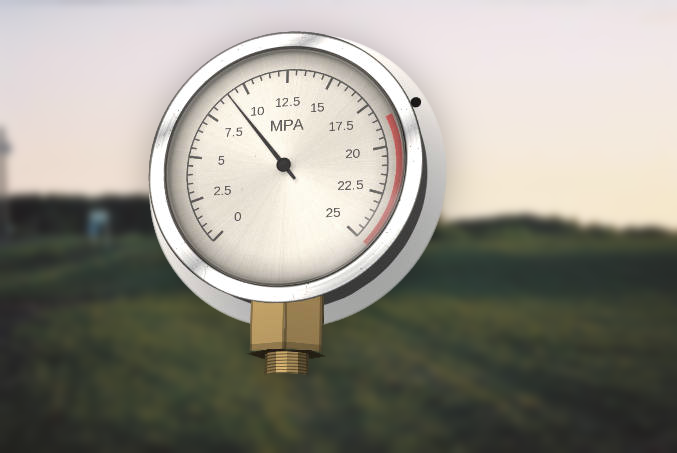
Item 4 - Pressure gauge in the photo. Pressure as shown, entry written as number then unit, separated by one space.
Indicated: 9 MPa
